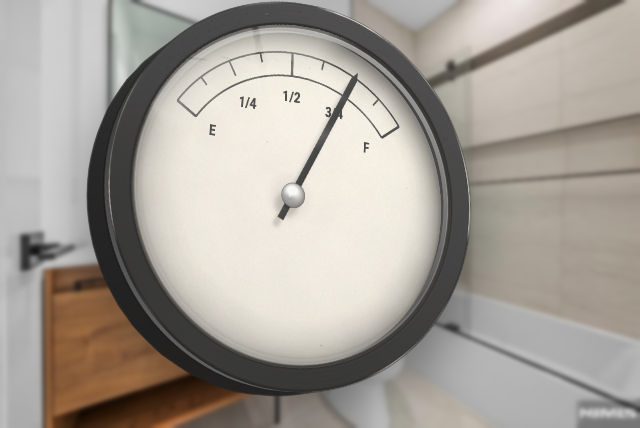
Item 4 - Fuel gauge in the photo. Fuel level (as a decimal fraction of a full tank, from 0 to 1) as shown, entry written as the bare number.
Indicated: 0.75
